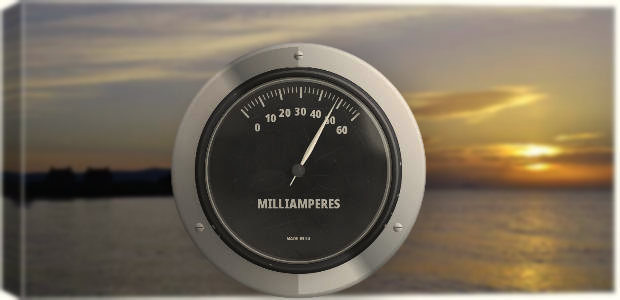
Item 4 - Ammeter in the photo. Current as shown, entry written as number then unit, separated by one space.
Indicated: 48 mA
